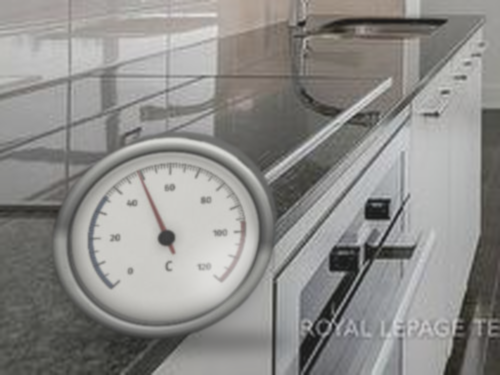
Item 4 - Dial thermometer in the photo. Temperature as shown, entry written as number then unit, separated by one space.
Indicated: 50 °C
